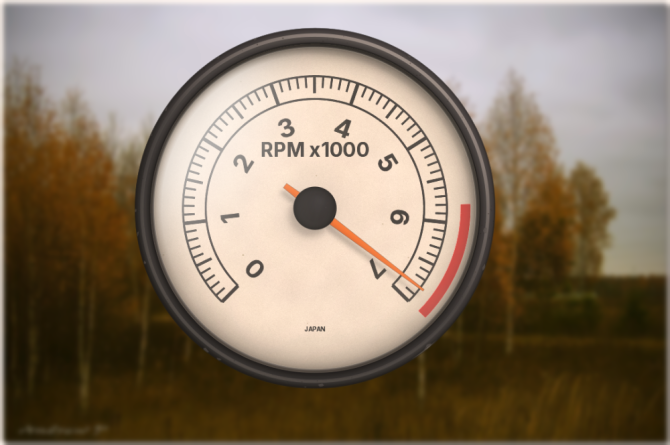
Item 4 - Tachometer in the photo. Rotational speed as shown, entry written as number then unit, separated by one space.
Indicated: 6800 rpm
